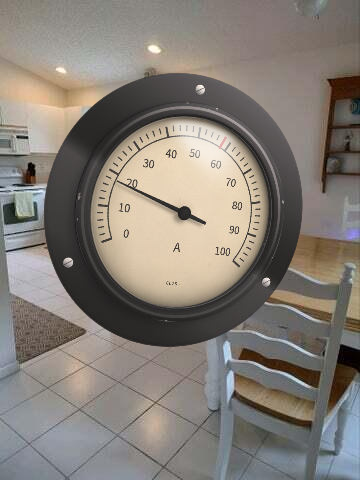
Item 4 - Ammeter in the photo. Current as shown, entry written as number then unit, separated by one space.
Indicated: 18 A
